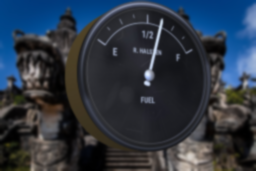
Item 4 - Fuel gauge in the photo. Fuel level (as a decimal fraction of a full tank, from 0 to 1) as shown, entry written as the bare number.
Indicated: 0.625
